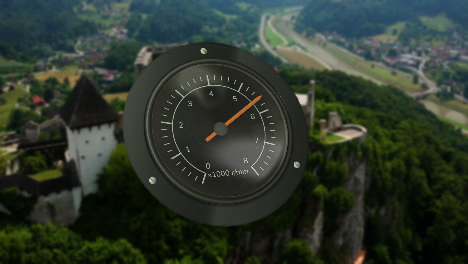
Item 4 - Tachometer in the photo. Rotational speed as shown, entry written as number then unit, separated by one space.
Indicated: 5600 rpm
